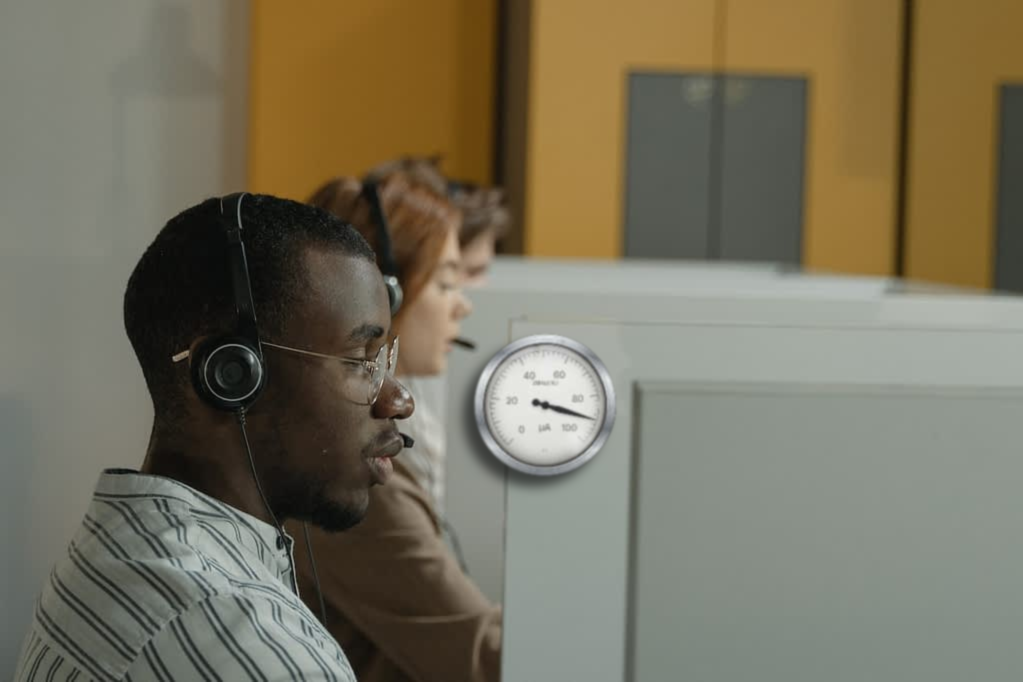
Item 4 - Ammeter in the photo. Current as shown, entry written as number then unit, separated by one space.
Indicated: 90 µA
